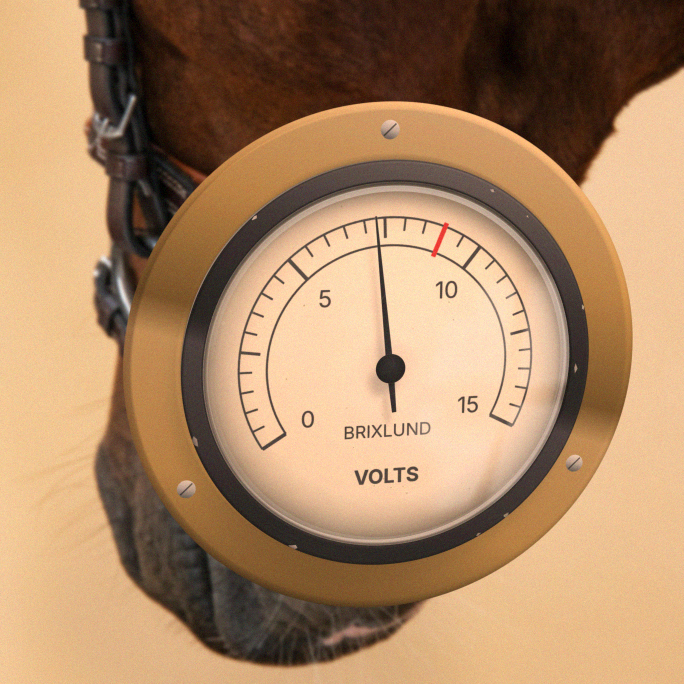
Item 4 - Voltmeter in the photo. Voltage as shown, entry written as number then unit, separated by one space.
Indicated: 7.25 V
